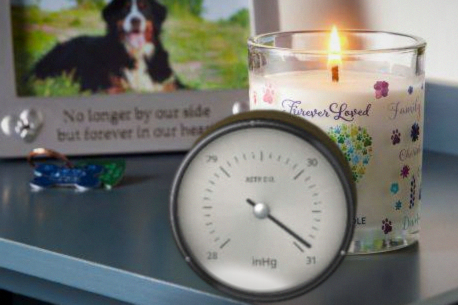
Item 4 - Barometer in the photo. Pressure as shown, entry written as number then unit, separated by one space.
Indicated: 30.9 inHg
